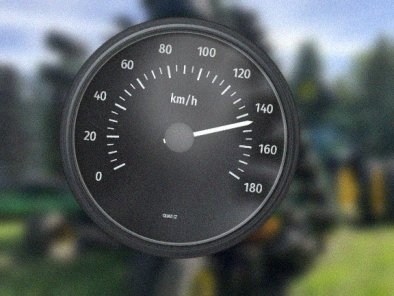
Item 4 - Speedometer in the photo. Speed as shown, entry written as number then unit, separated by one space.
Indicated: 145 km/h
